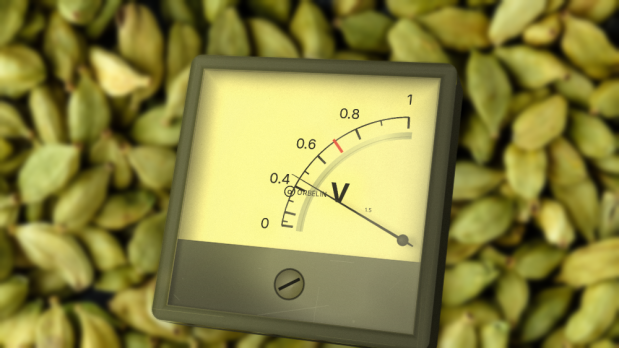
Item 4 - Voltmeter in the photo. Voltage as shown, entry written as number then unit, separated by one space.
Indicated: 0.45 V
